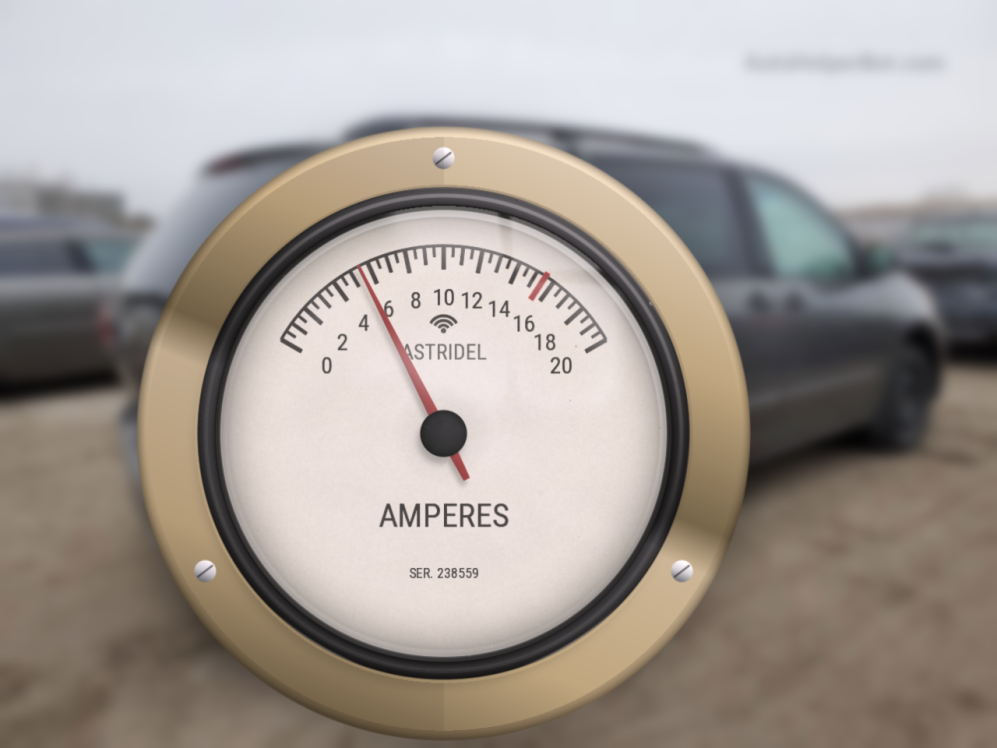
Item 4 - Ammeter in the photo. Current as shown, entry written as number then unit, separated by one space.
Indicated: 5.5 A
